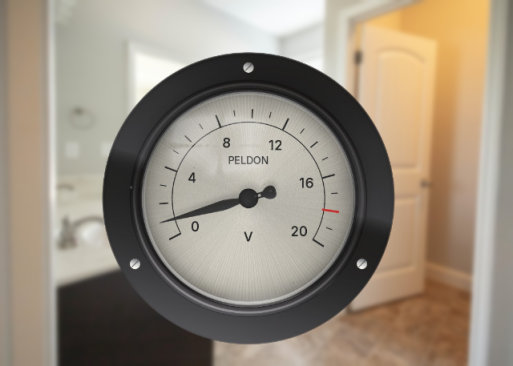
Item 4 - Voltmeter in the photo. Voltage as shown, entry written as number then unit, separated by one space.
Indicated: 1 V
